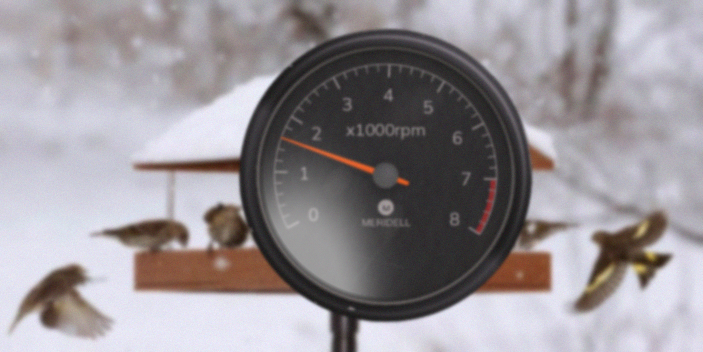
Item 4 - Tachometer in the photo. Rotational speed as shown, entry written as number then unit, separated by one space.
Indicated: 1600 rpm
